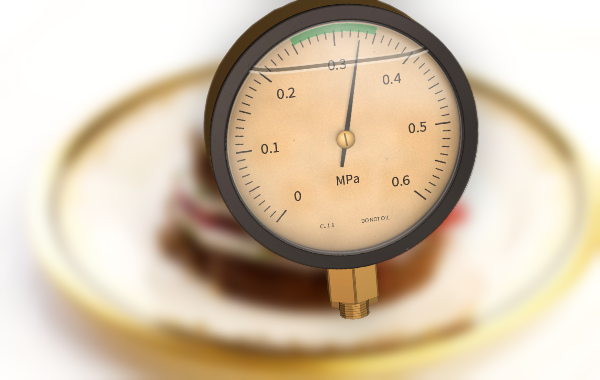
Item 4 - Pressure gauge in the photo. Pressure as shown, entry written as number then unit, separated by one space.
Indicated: 0.33 MPa
